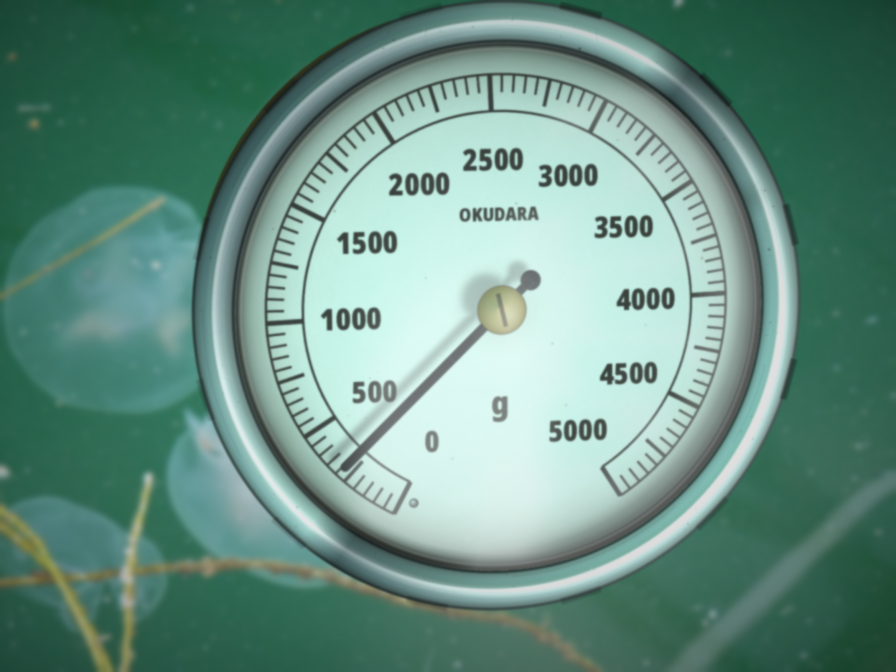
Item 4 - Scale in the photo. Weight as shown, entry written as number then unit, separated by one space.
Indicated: 300 g
